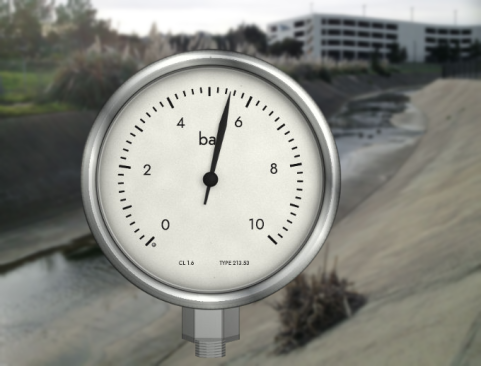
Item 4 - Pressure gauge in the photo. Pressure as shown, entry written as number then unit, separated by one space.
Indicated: 5.5 bar
